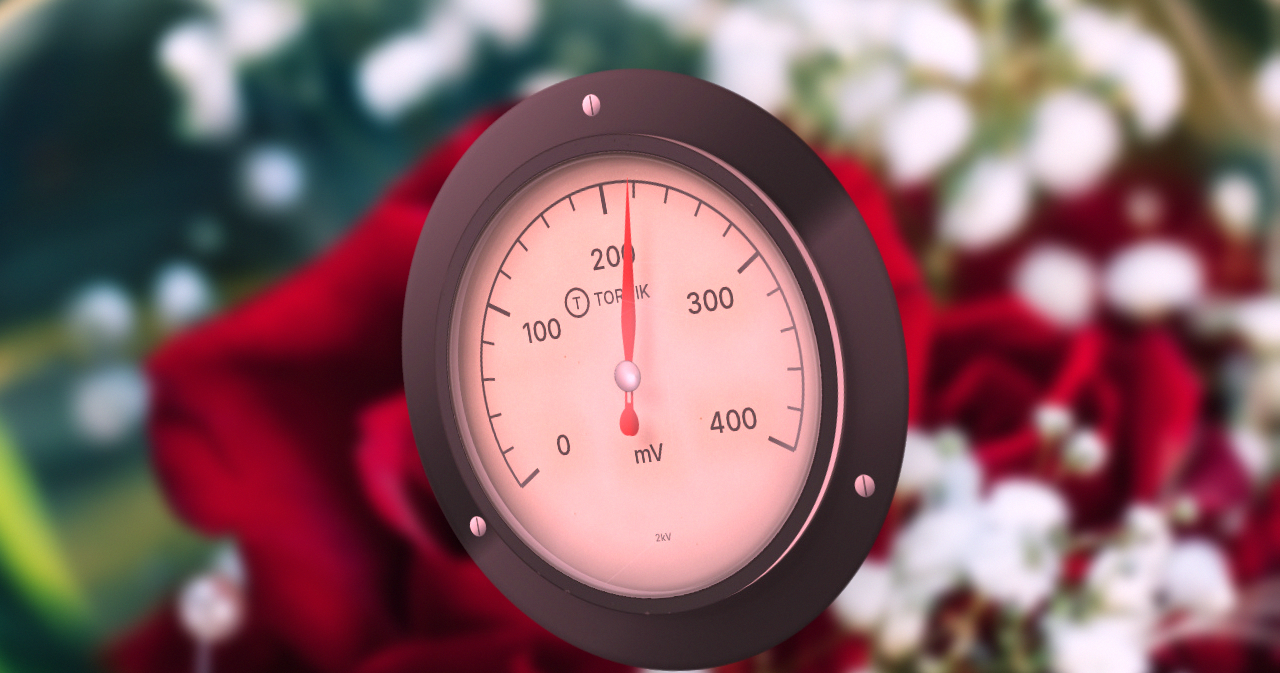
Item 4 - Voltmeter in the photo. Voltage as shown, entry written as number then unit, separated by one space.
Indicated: 220 mV
